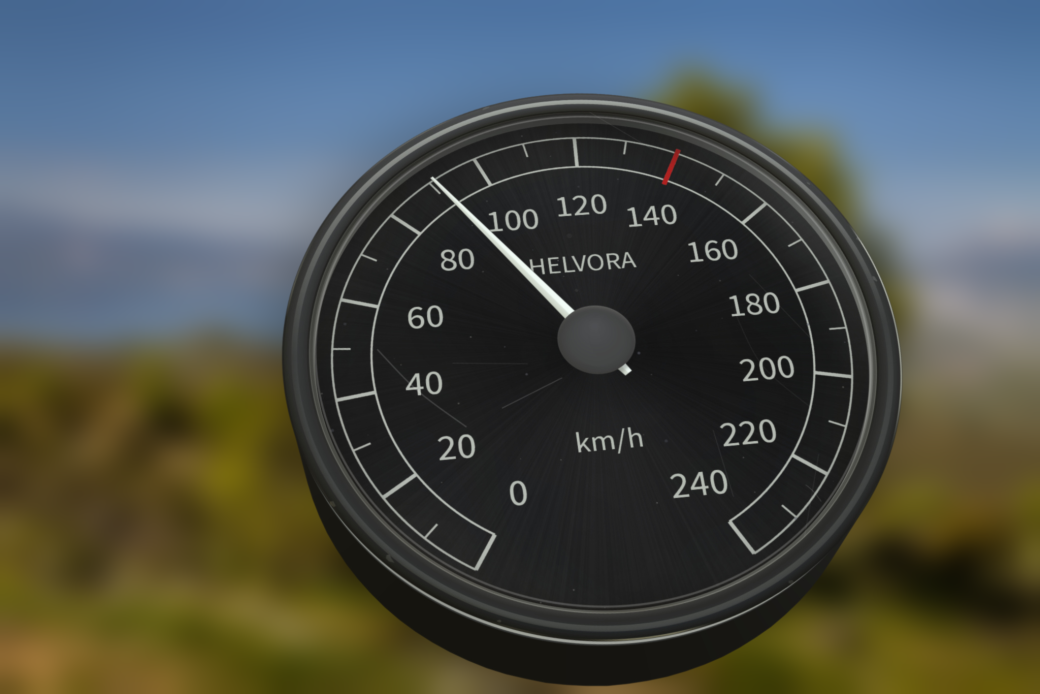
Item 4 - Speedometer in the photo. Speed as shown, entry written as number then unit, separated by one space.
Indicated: 90 km/h
